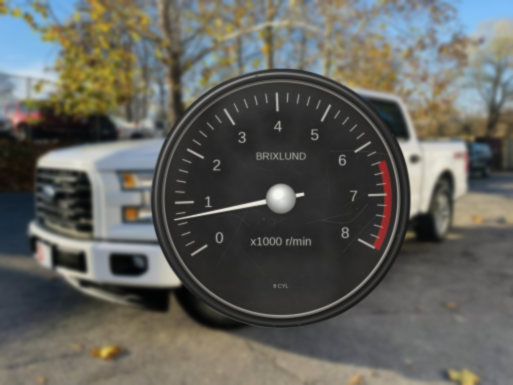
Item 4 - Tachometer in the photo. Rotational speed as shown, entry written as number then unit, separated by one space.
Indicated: 700 rpm
